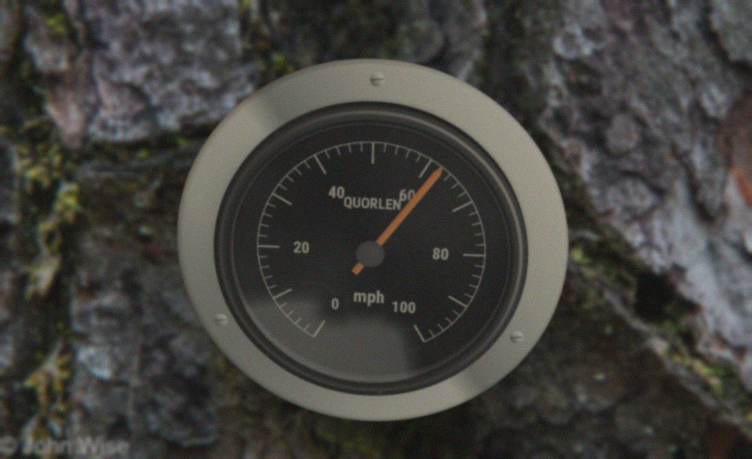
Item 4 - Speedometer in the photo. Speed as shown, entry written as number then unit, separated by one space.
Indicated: 62 mph
